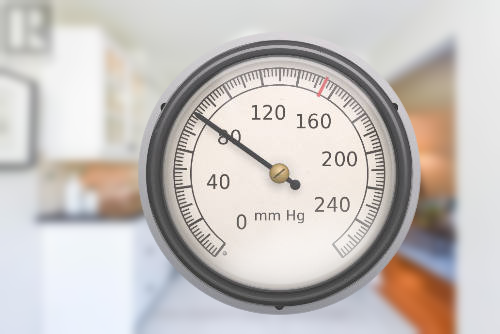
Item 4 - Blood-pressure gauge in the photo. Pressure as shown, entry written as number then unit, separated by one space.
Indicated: 80 mmHg
